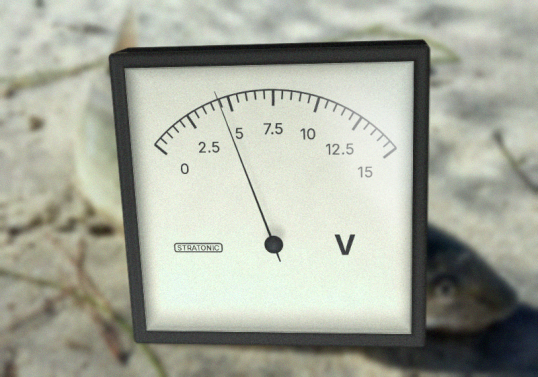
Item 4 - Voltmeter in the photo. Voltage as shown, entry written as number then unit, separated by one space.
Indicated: 4.5 V
